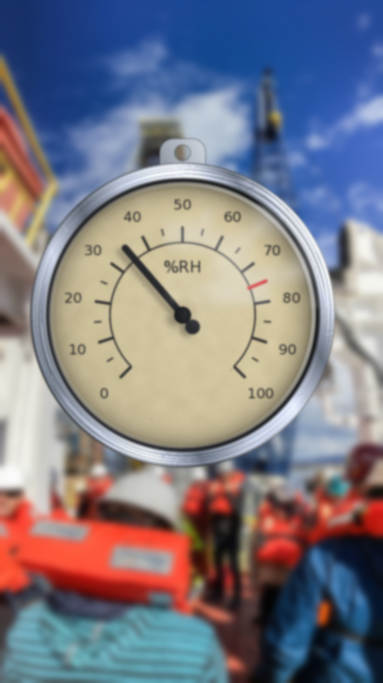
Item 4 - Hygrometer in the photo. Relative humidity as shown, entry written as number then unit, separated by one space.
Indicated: 35 %
